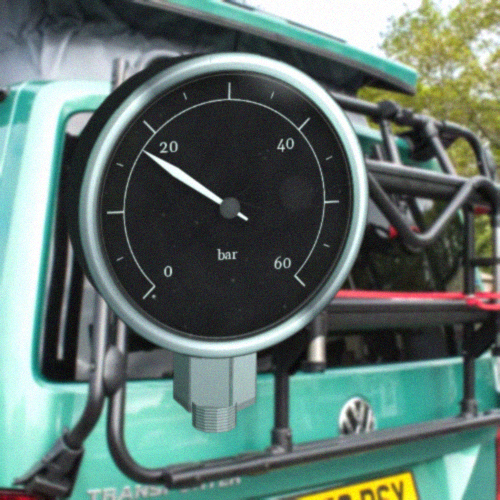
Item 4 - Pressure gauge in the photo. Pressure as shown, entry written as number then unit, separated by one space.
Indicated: 17.5 bar
